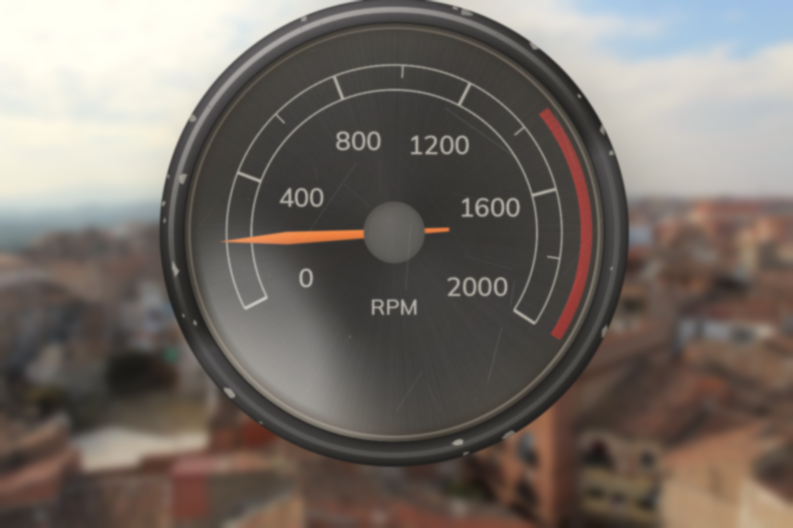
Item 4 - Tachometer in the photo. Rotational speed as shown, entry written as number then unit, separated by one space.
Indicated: 200 rpm
